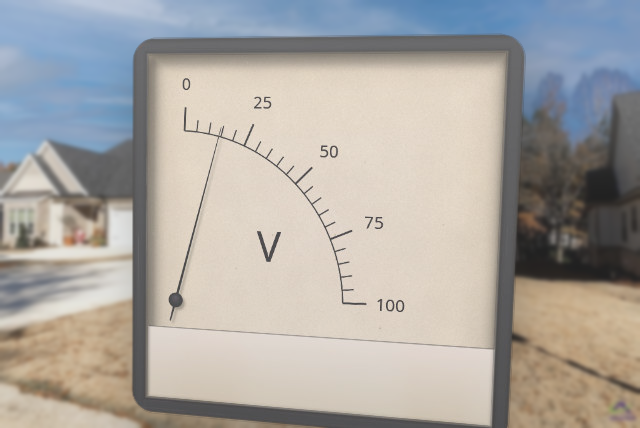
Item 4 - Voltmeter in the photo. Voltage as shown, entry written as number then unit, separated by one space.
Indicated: 15 V
